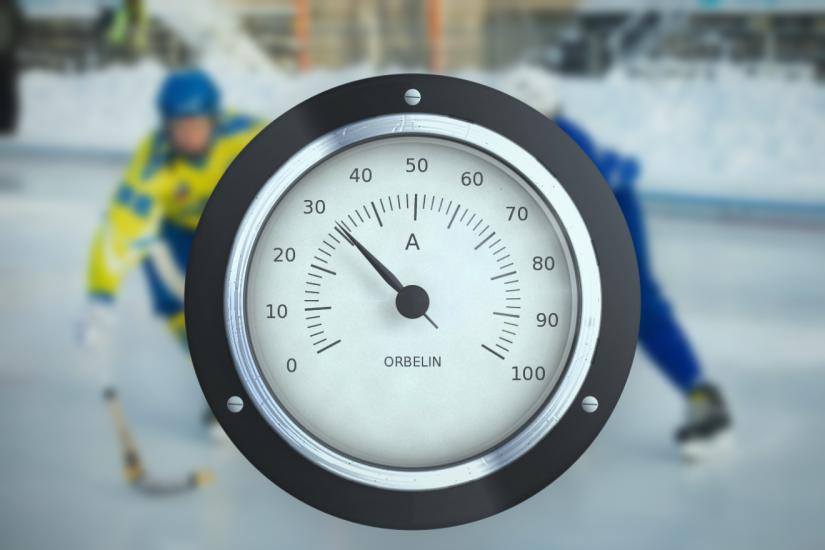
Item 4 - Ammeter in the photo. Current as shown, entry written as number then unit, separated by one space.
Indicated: 31 A
